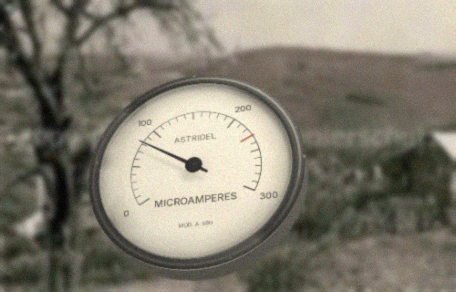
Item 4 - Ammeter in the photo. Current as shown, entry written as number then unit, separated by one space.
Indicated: 80 µA
